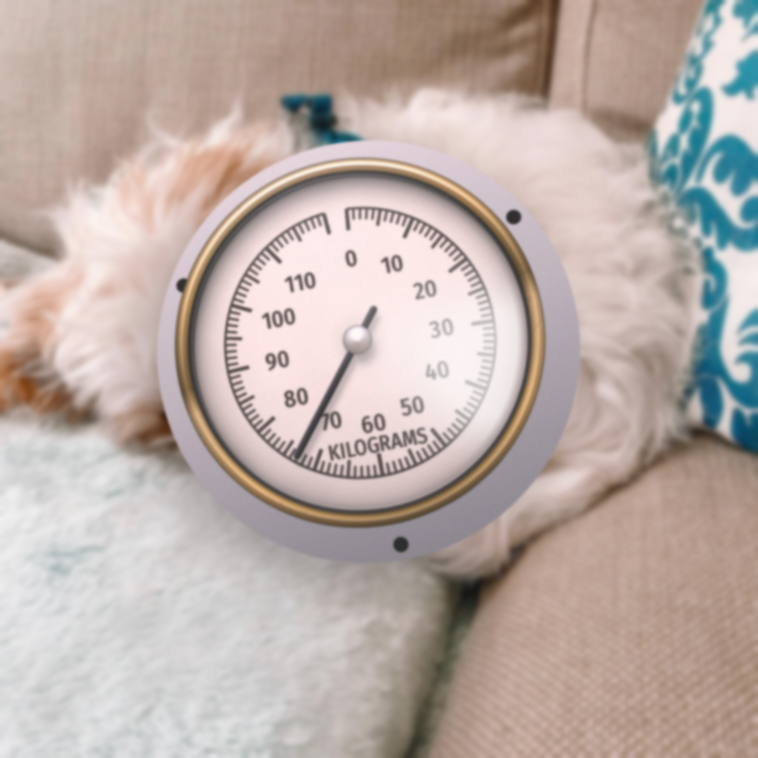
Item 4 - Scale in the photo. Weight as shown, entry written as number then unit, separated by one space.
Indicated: 73 kg
